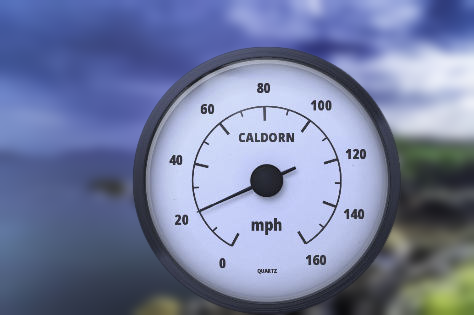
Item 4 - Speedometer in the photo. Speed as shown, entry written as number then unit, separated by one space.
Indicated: 20 mph
